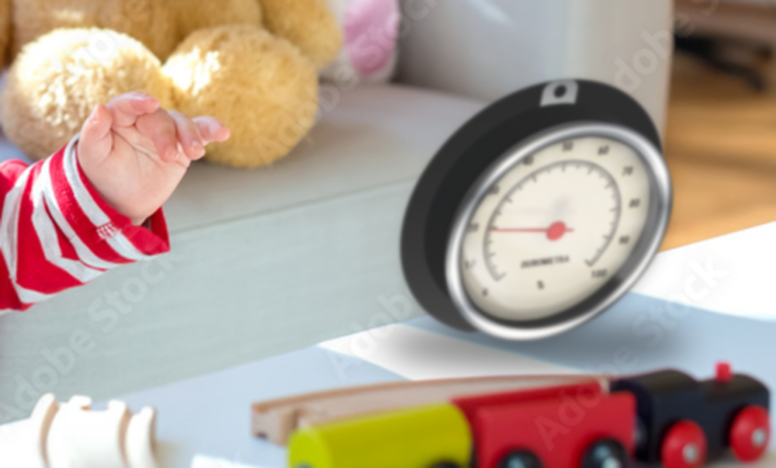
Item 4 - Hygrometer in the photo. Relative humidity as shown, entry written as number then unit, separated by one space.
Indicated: 20 %
